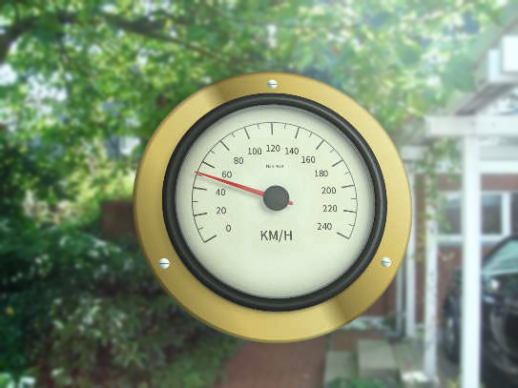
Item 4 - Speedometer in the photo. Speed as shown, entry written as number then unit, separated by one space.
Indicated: 50 km/h
